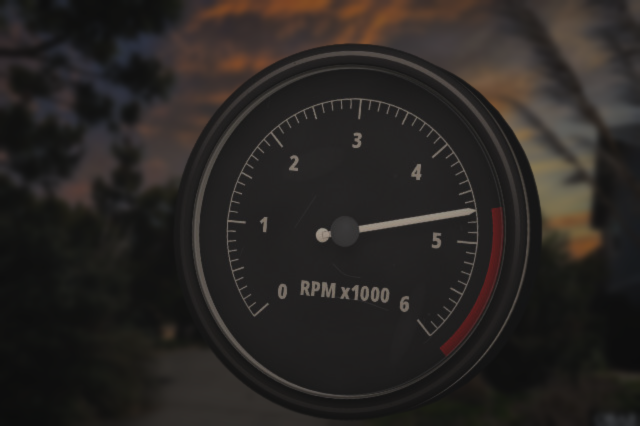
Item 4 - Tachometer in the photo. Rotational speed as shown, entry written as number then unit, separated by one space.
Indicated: 4700 rpm
